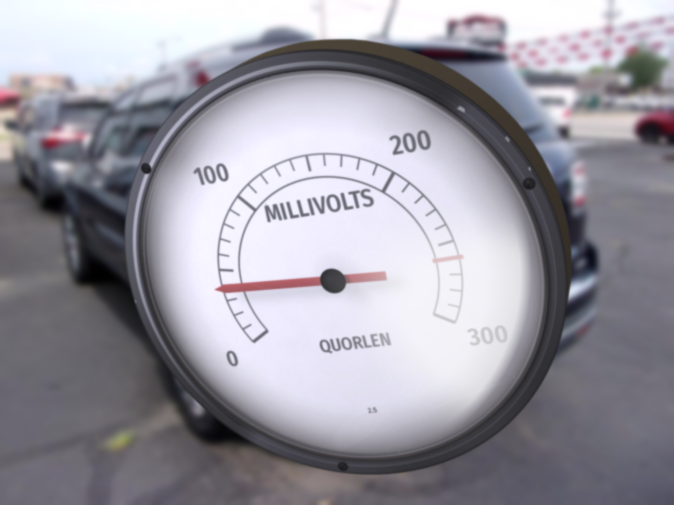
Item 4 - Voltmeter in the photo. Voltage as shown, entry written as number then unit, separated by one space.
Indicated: 40 mV
